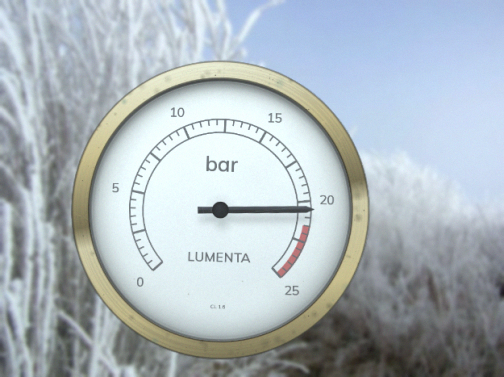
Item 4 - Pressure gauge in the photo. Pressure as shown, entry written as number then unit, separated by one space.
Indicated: 20.5 bar
